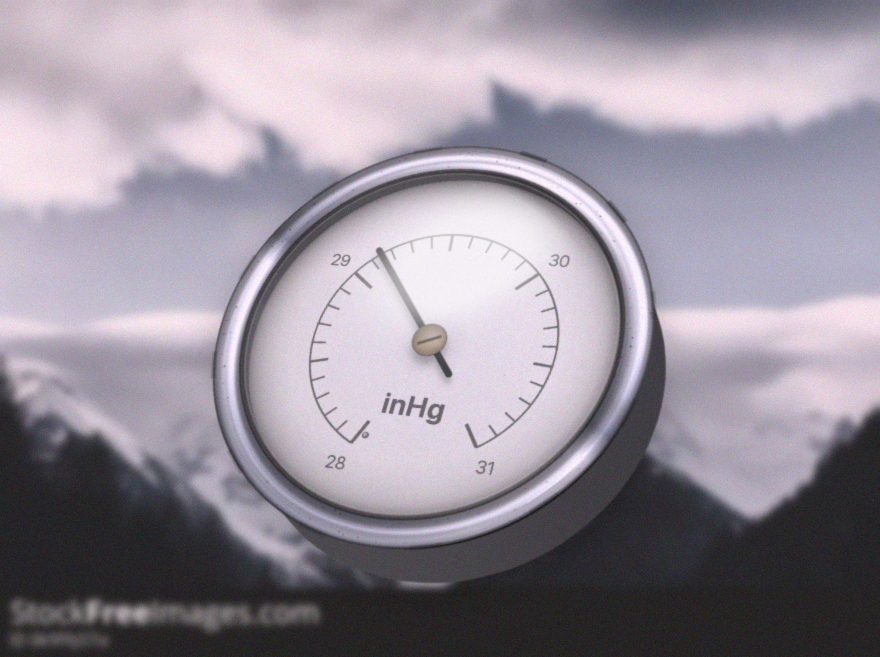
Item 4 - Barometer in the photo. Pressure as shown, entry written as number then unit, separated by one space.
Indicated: 29.15 inHg
